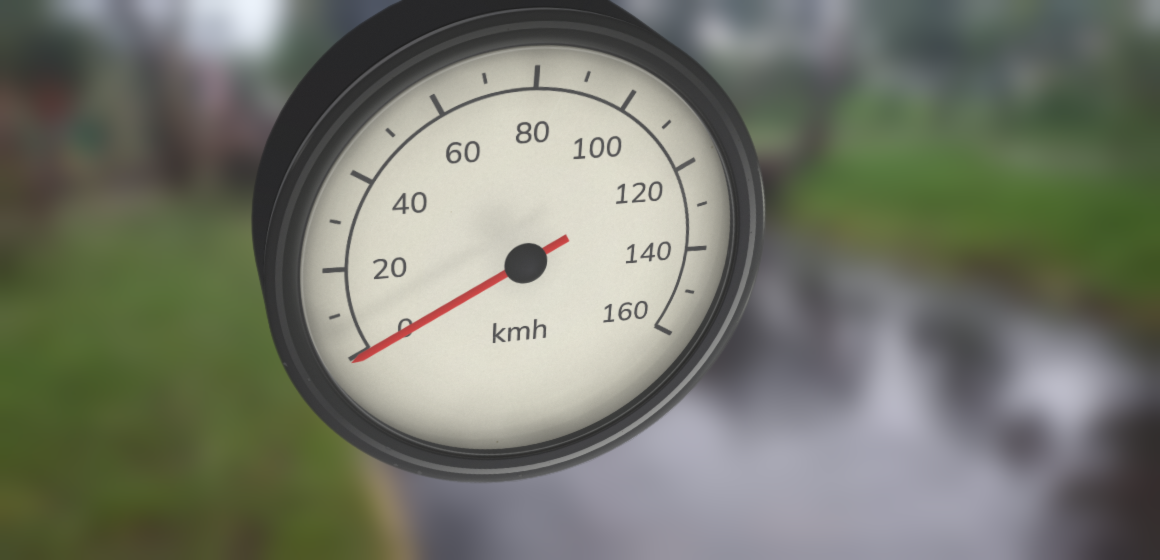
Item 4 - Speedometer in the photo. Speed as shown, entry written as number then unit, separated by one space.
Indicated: 0 km/h
